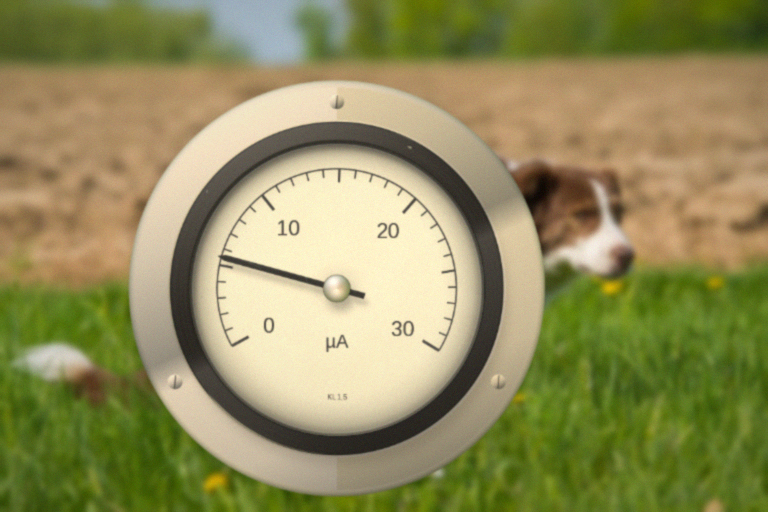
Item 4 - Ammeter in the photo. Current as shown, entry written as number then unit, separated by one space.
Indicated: 5.5 µA
